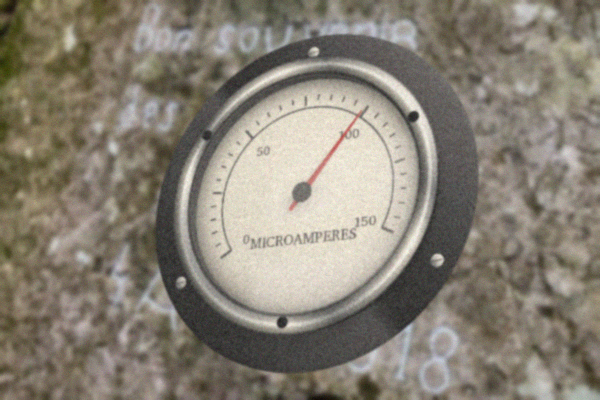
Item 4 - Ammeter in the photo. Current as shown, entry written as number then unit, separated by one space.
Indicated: 100 µA
